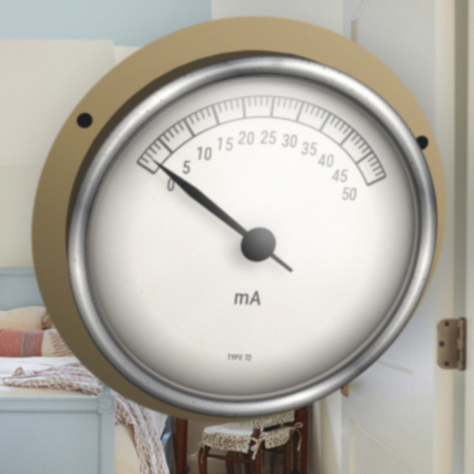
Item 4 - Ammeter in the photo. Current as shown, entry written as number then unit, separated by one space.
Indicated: 2 mA
